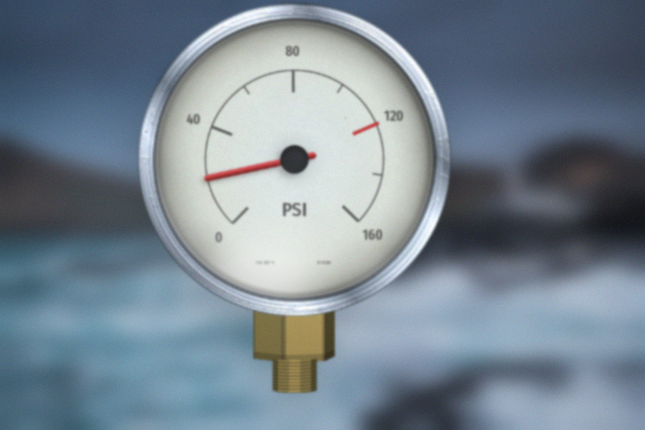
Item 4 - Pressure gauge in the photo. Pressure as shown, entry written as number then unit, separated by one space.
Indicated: 20 psi
